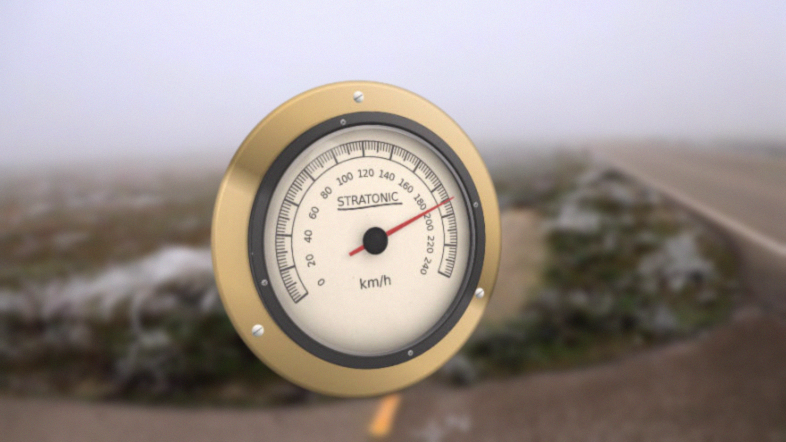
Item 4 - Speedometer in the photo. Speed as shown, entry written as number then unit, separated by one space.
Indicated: 190 km/h
